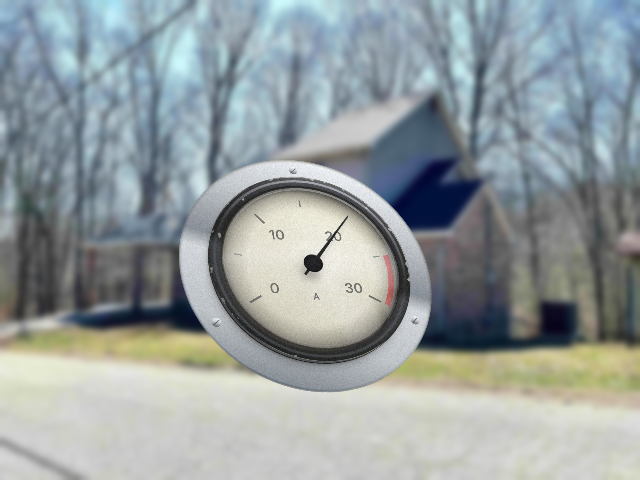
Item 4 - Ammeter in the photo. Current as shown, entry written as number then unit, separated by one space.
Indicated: 20 A
